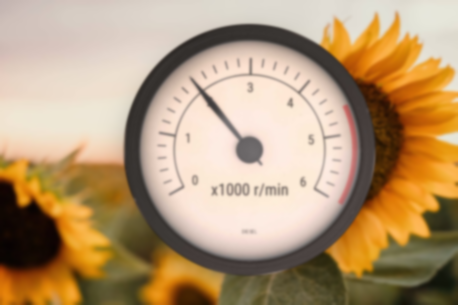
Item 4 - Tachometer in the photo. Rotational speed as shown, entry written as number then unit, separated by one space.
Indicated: 2000 rpm
